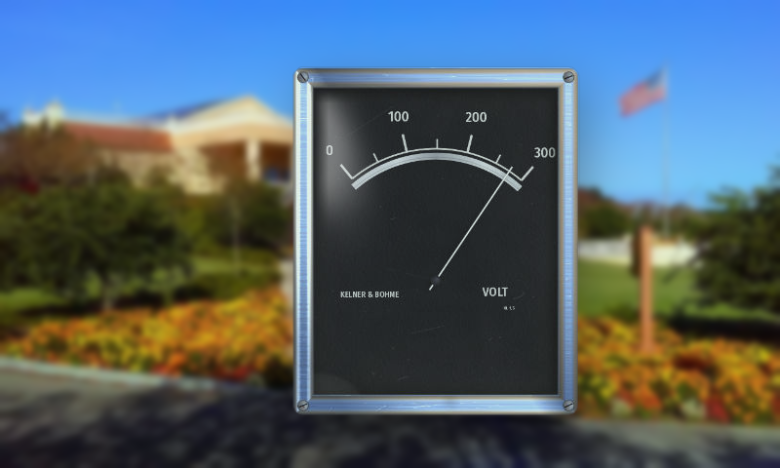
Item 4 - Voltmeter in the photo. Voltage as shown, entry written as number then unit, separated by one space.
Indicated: 275 V
